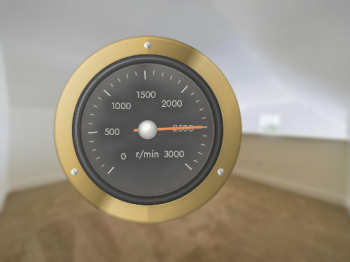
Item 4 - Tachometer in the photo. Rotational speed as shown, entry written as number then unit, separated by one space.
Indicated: 2500 rpm
